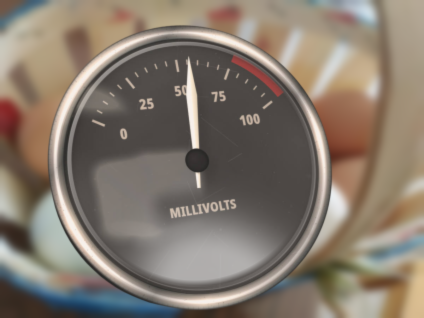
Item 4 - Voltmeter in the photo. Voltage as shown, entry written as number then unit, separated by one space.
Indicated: 55 mV
